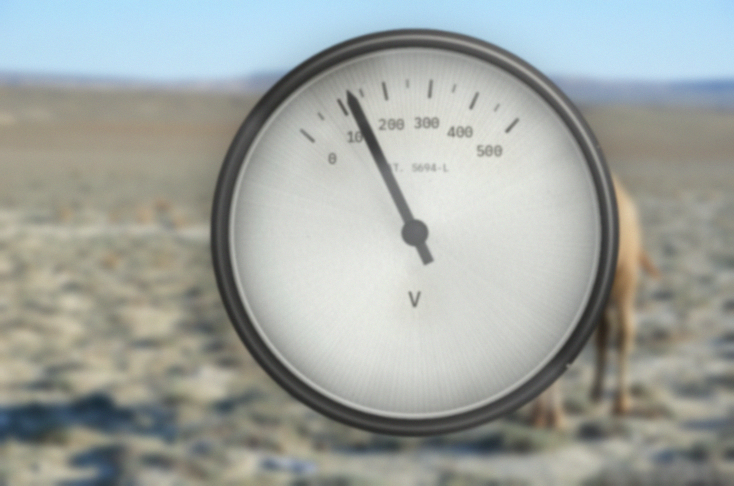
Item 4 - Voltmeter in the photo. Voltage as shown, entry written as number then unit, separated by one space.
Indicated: 125 V
